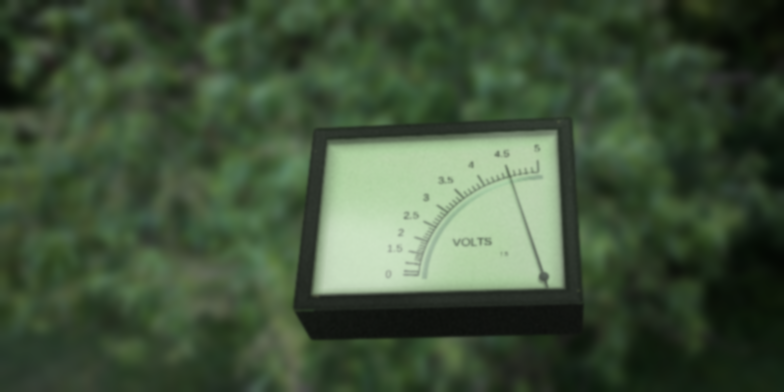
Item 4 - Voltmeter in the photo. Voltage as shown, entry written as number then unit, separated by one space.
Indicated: 4.5 V
